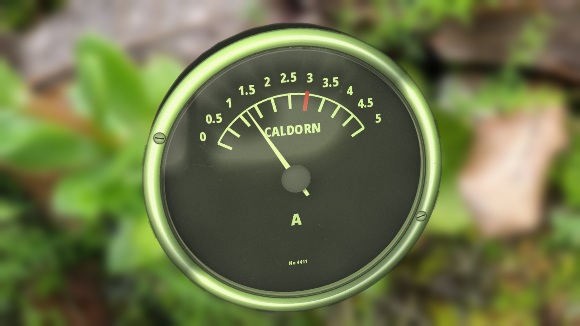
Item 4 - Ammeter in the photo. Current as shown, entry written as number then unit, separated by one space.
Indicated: 1.25 A
